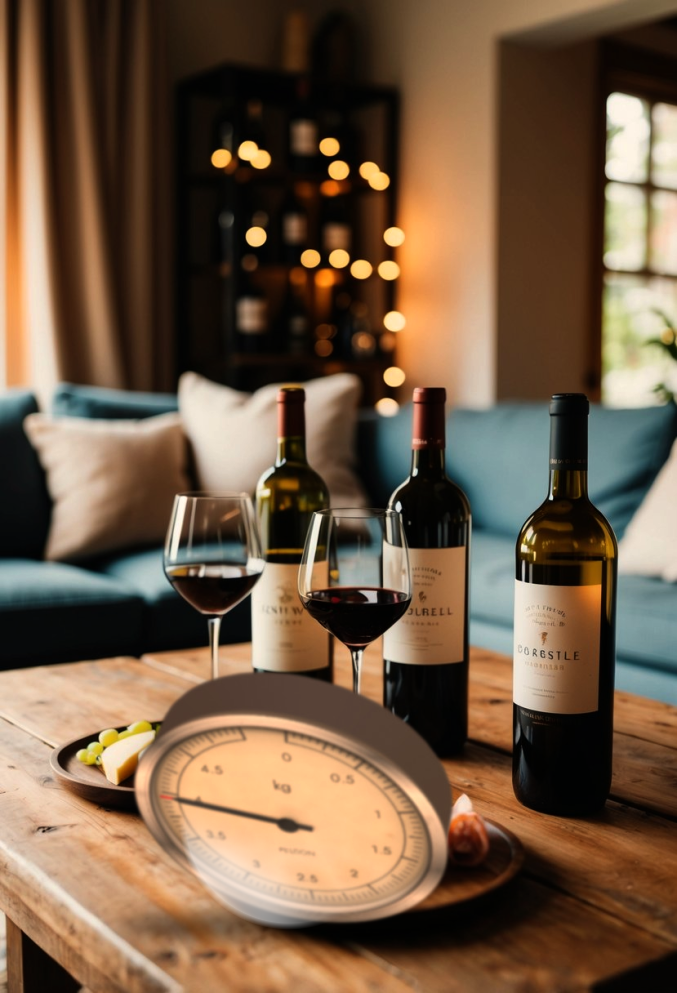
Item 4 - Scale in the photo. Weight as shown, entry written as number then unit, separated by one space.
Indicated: 4 kg
